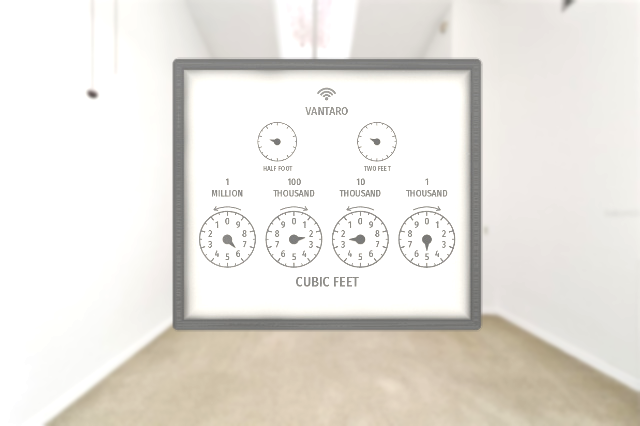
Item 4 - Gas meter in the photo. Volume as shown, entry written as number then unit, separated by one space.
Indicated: 622500 ft³
